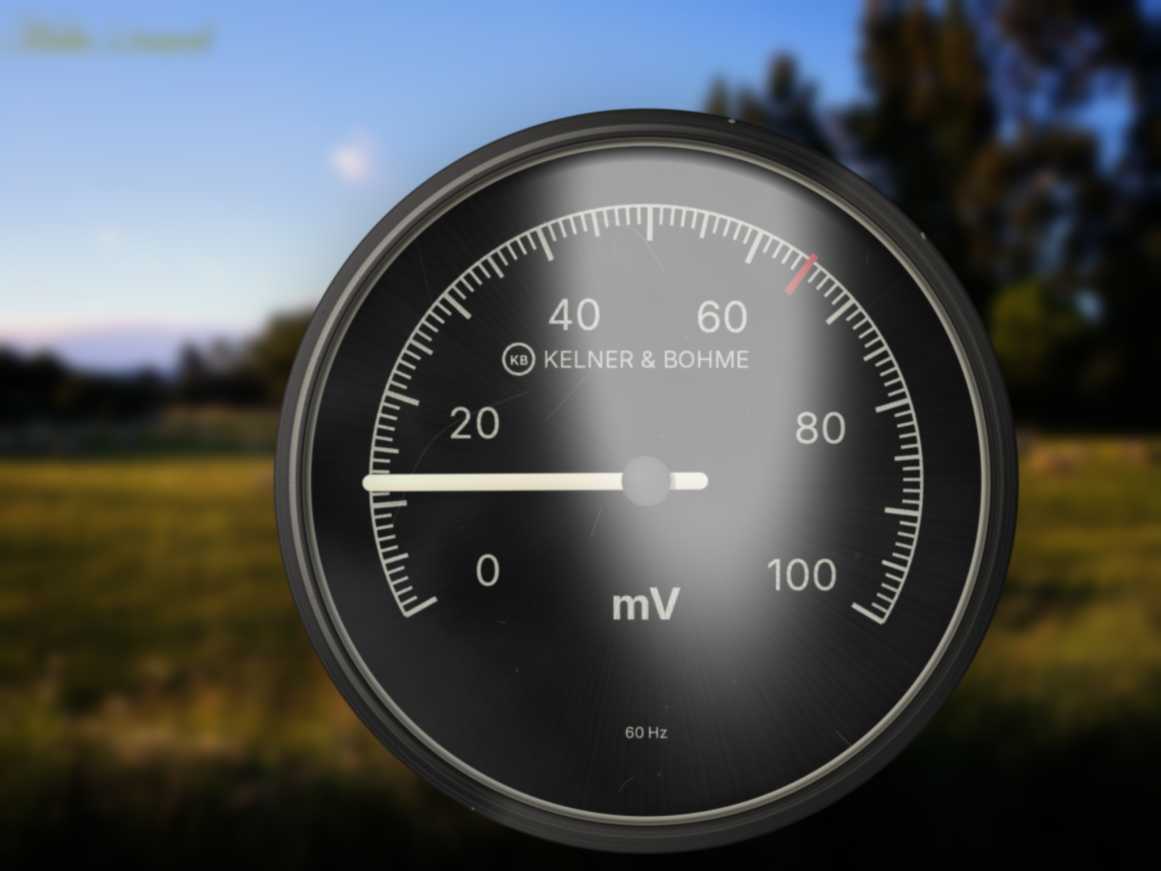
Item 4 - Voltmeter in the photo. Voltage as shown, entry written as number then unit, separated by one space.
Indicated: 12 mV
